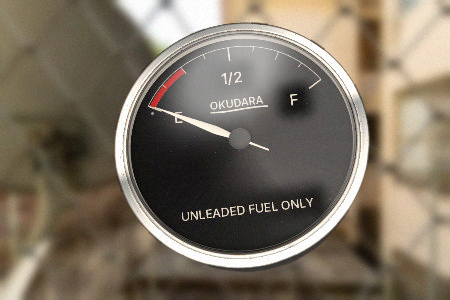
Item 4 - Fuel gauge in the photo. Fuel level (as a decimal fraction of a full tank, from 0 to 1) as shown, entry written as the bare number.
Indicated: 0
